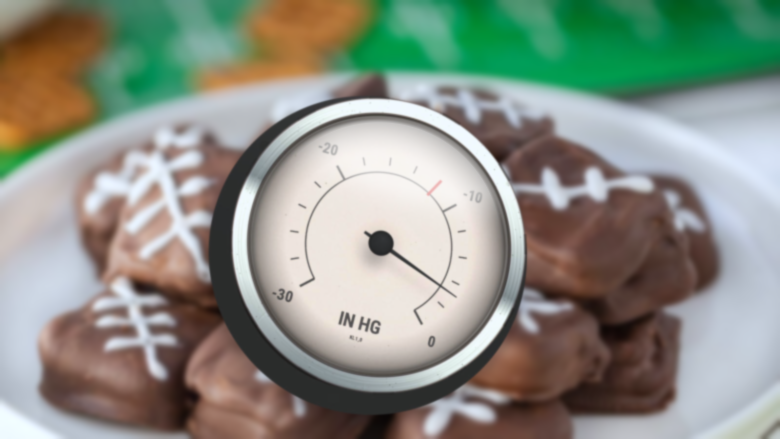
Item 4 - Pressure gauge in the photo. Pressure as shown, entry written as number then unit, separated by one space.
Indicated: -3 inHg
